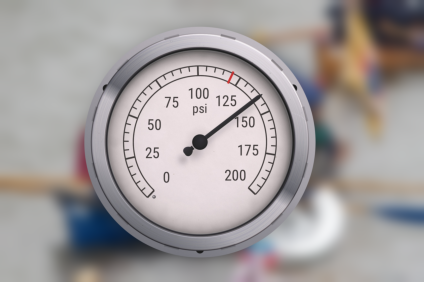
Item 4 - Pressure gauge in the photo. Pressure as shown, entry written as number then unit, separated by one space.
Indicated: 140 psi
